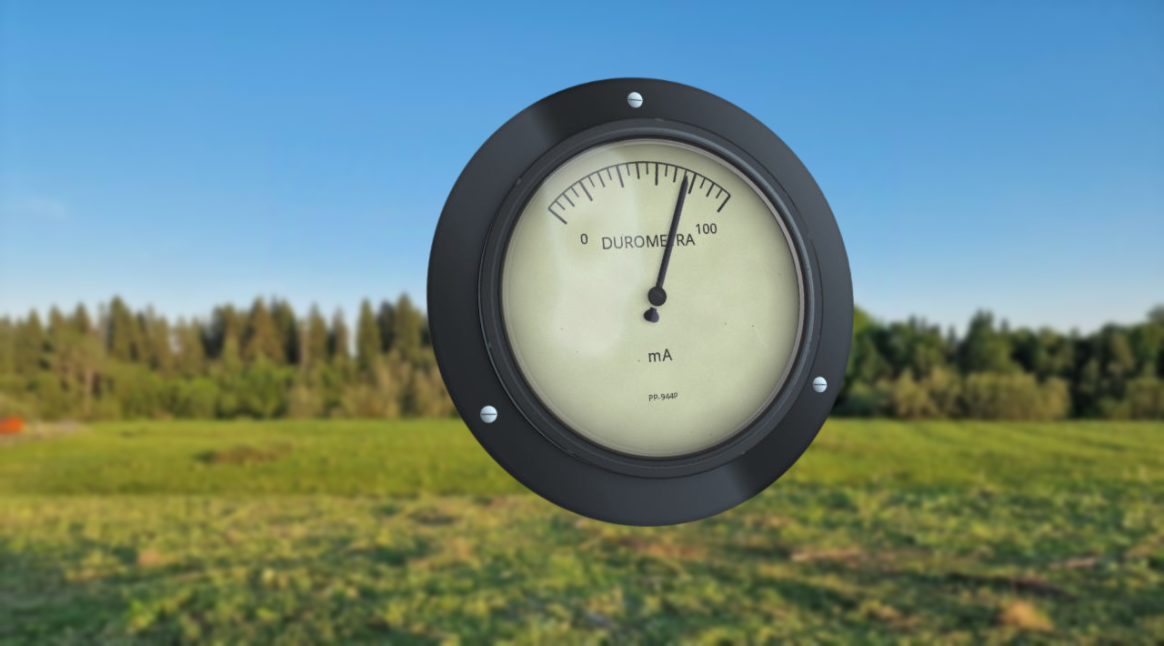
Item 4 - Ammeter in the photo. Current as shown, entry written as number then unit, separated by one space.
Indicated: 75 mA
